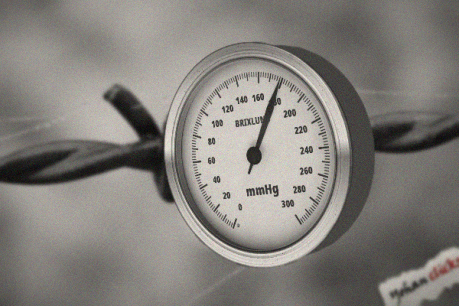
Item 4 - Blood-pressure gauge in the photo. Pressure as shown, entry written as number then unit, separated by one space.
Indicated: 180 mmHg
